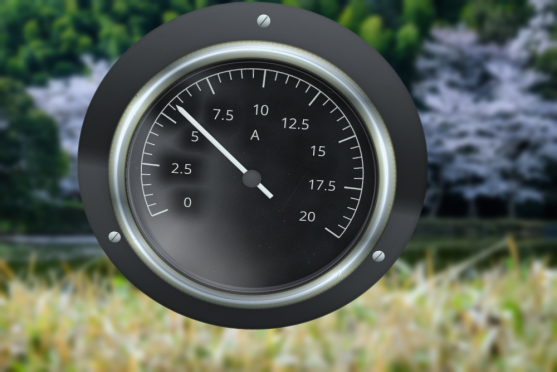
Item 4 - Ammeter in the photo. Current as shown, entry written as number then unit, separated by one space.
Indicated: 5.75 A
